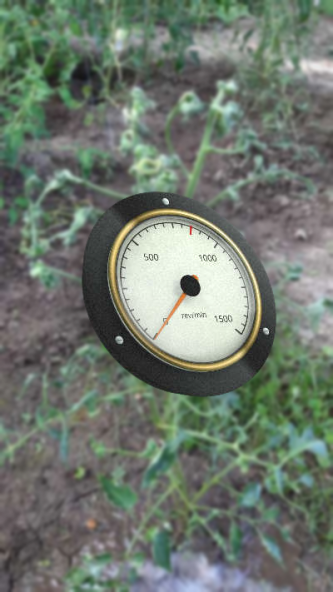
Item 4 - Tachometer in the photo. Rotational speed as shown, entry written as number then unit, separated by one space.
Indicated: 0 rpm
